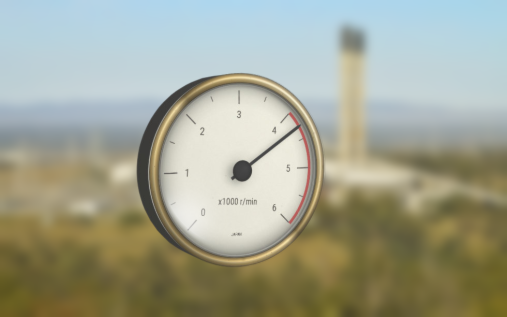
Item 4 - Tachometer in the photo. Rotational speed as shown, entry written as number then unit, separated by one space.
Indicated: 4250 rpm
